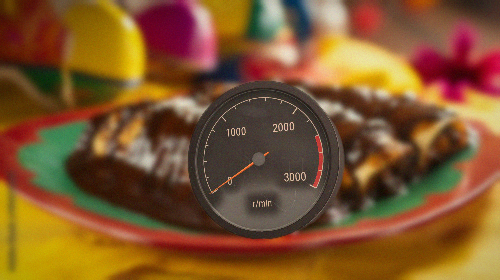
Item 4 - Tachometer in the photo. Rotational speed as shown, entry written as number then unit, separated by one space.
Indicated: 0 rpm
